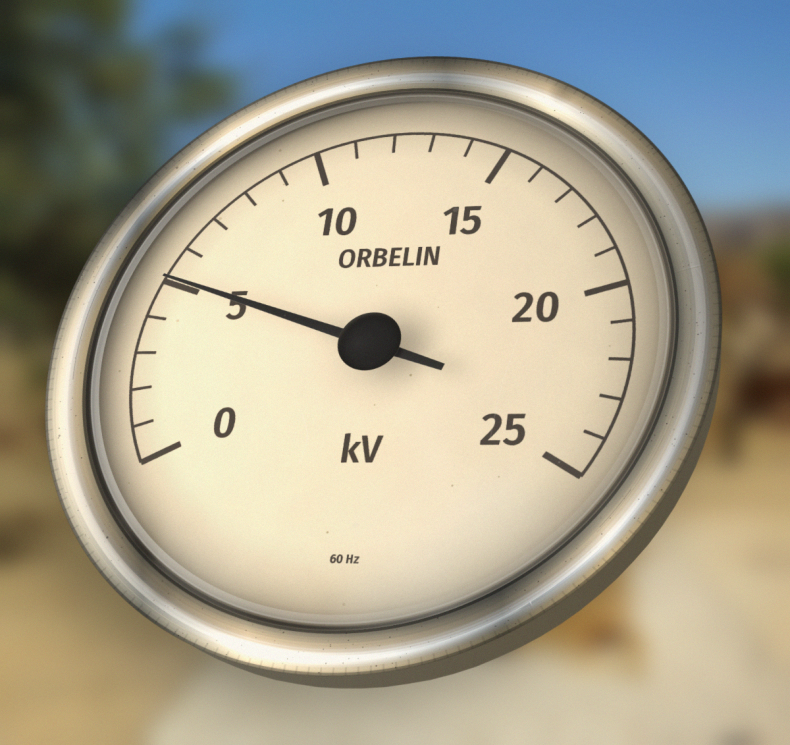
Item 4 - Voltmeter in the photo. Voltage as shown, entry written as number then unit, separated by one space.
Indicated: 5 kV
